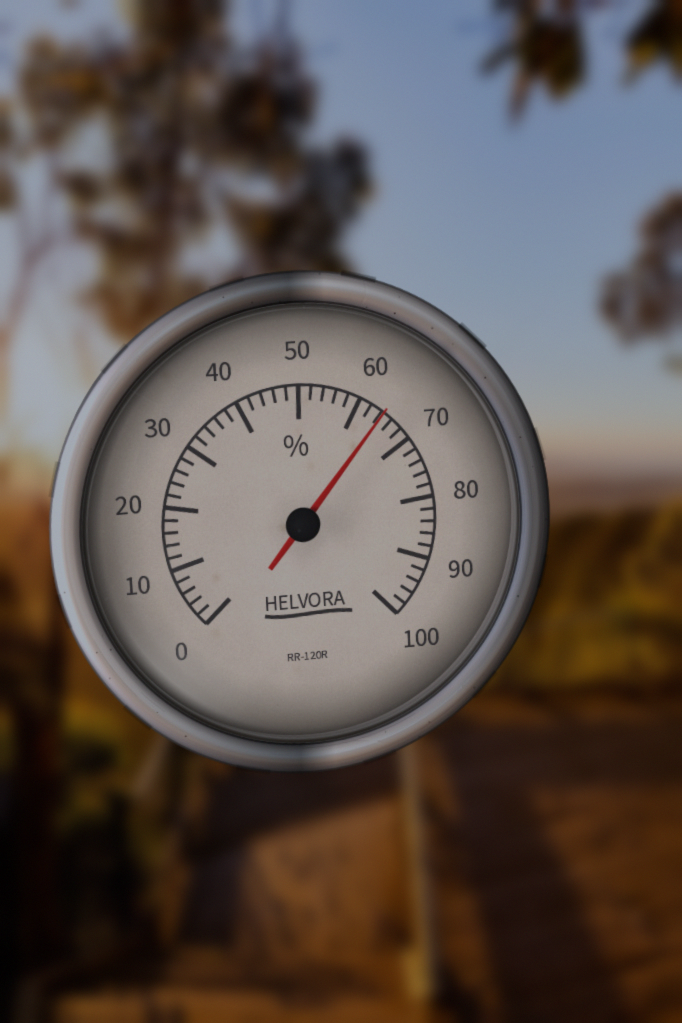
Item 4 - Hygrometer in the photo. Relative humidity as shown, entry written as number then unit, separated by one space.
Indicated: 64 %
